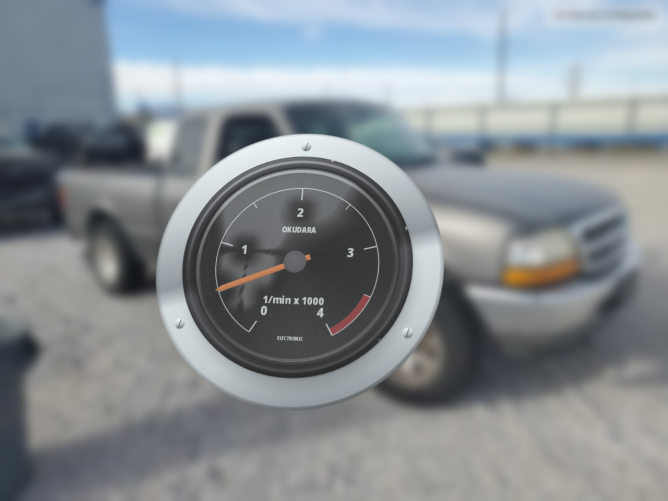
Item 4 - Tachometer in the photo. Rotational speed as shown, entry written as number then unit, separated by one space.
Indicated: 500 rpm
